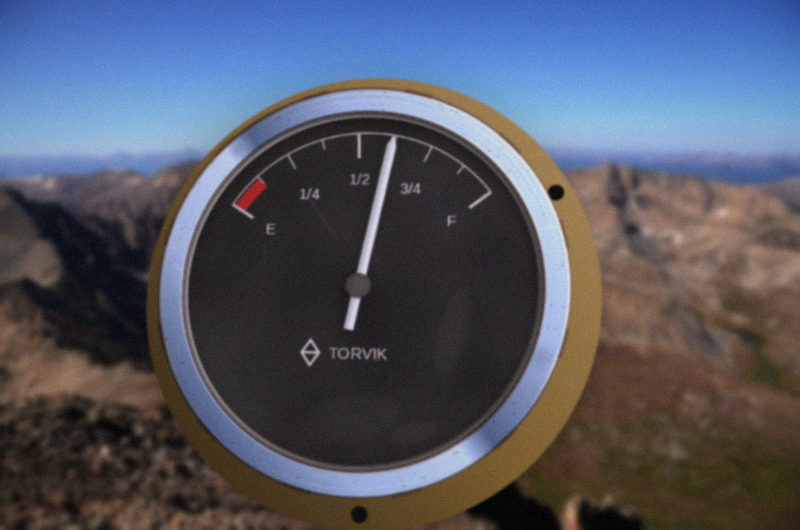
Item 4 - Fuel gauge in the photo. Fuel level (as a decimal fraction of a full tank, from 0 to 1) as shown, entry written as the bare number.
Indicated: 0.625
